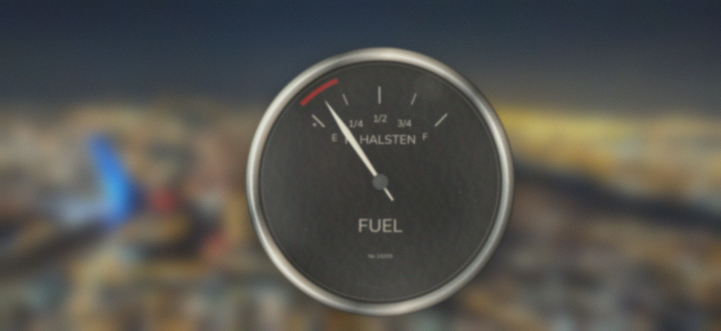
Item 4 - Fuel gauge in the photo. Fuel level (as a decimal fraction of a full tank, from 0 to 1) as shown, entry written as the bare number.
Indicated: 0.125
